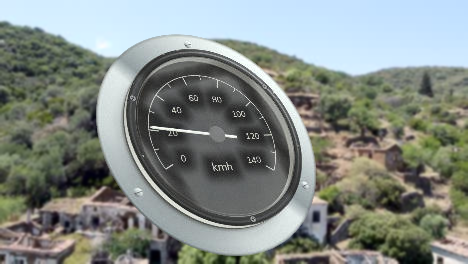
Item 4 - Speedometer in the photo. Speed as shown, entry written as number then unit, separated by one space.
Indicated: 20 km/h
